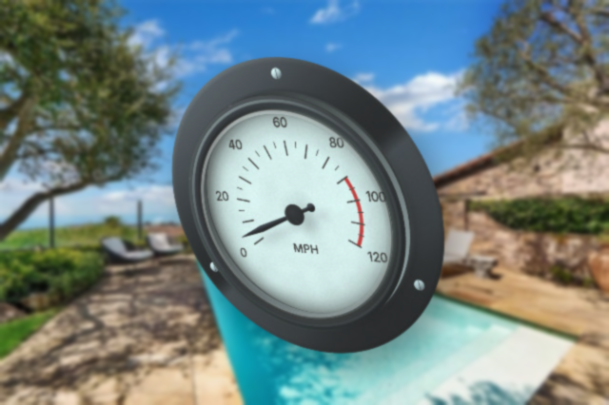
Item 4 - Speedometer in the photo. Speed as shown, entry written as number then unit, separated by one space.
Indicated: 5 mph
